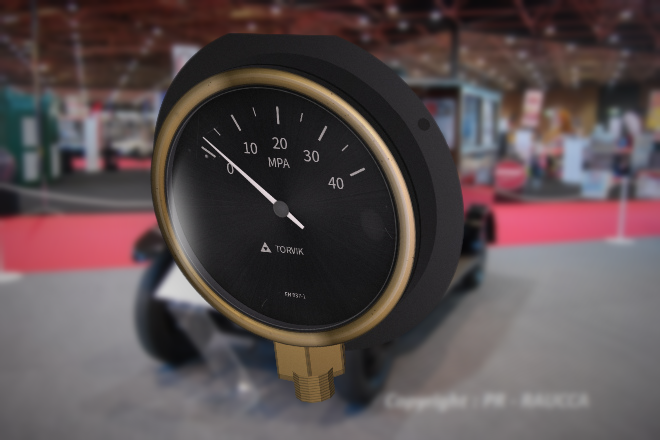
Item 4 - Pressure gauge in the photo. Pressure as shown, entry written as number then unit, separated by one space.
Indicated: 2.5 MPa
